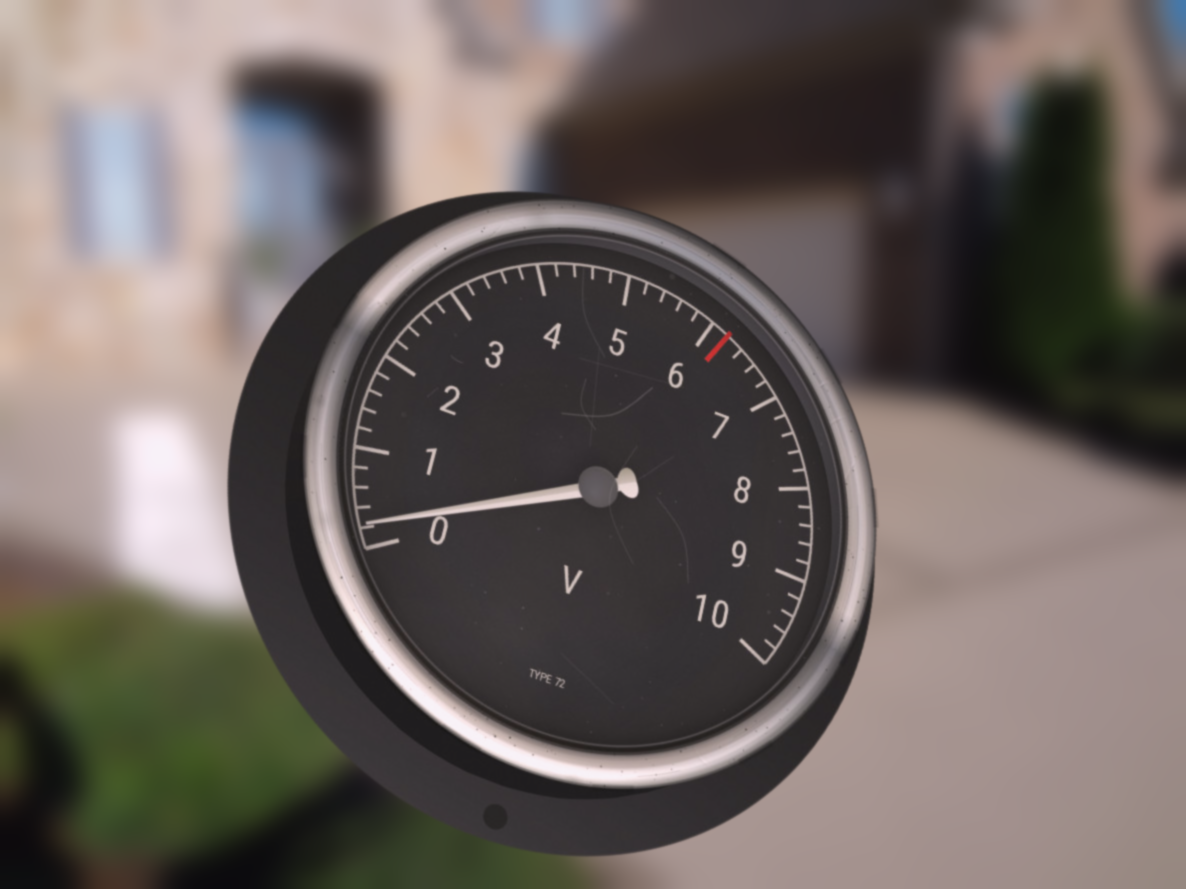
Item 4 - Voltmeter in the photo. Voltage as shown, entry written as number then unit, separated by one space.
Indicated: 0.2 V
